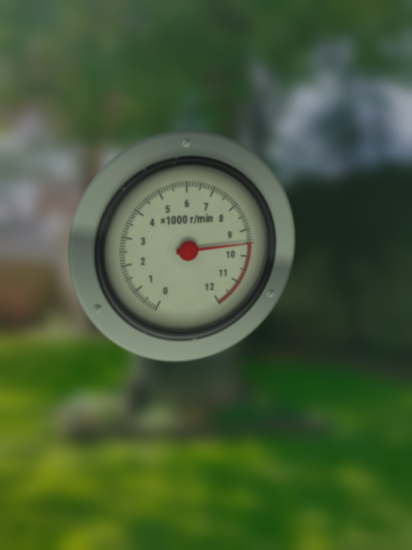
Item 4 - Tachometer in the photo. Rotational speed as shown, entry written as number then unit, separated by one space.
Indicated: 9500 rpm
